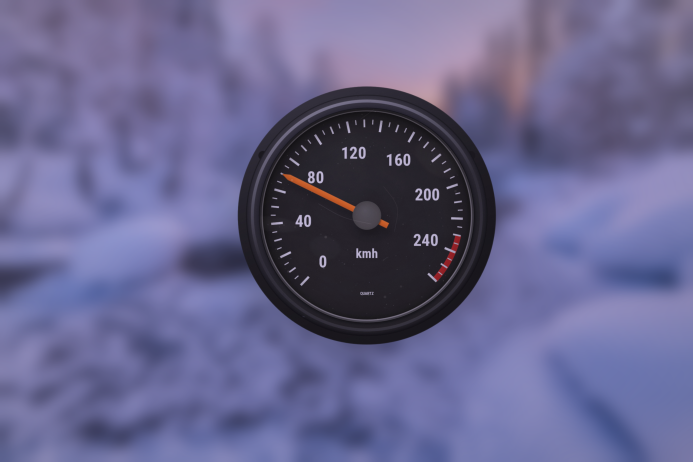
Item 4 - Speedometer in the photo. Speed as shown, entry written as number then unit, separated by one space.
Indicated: 70 km/h
